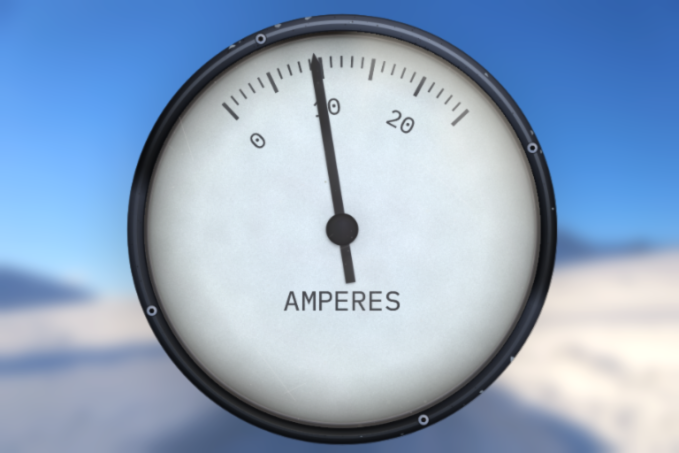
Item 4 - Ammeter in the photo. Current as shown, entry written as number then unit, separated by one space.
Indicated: 9.5 A
